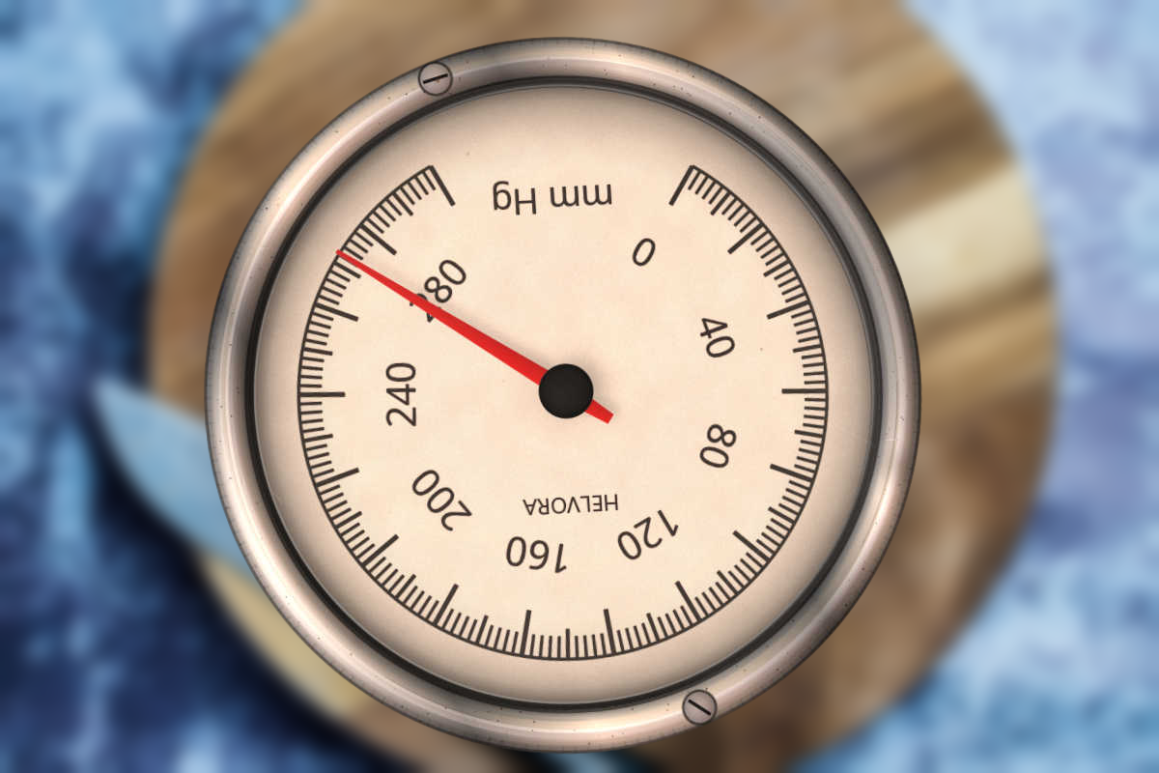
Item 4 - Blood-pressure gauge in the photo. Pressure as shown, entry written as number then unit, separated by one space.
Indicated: 272 mmHg
